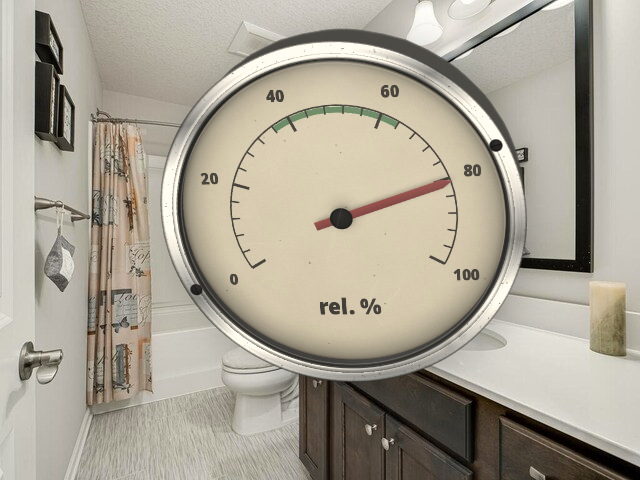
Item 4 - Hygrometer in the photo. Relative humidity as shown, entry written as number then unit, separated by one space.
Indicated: 80 %
